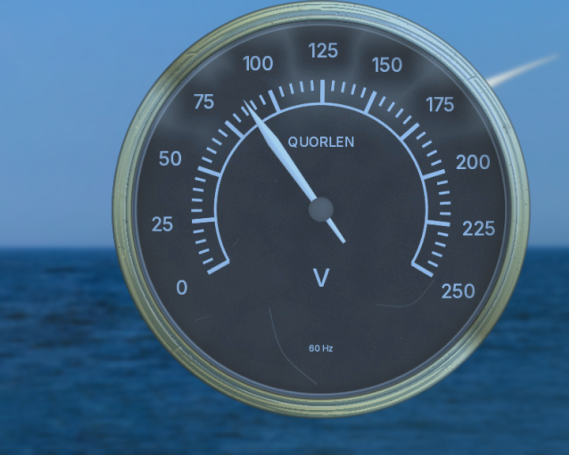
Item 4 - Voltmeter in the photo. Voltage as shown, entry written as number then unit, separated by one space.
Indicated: 87.5 V
